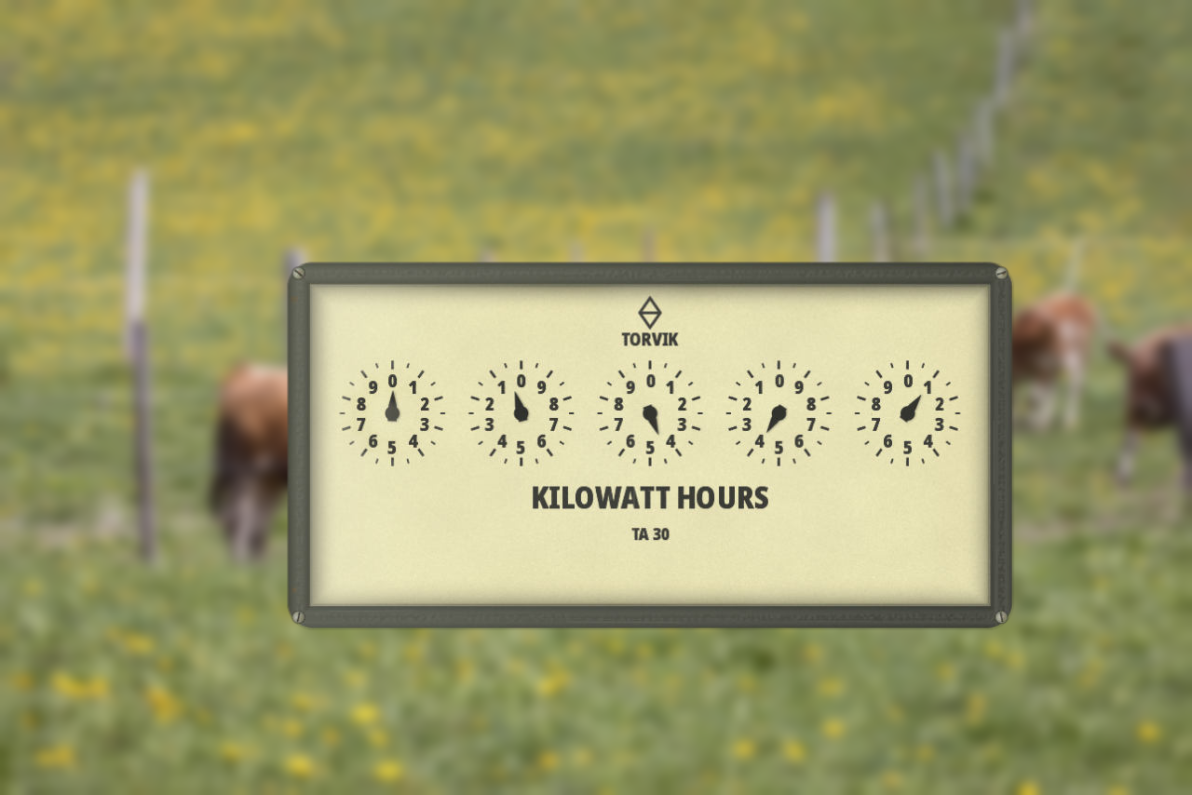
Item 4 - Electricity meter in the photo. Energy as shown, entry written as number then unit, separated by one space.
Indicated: 441 kWh
